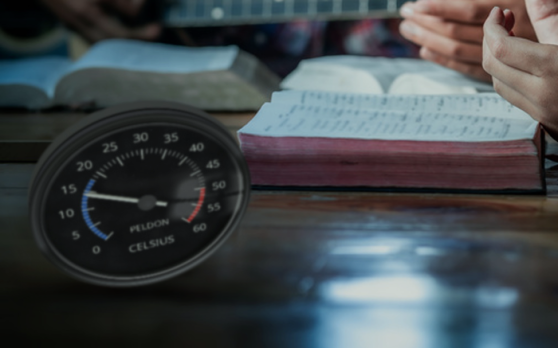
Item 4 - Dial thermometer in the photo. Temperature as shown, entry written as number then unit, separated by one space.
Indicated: 15 °C
